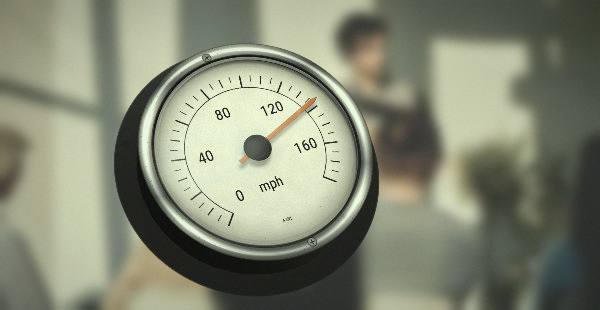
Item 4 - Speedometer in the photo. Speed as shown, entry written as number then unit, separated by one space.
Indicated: 137.5 mph
